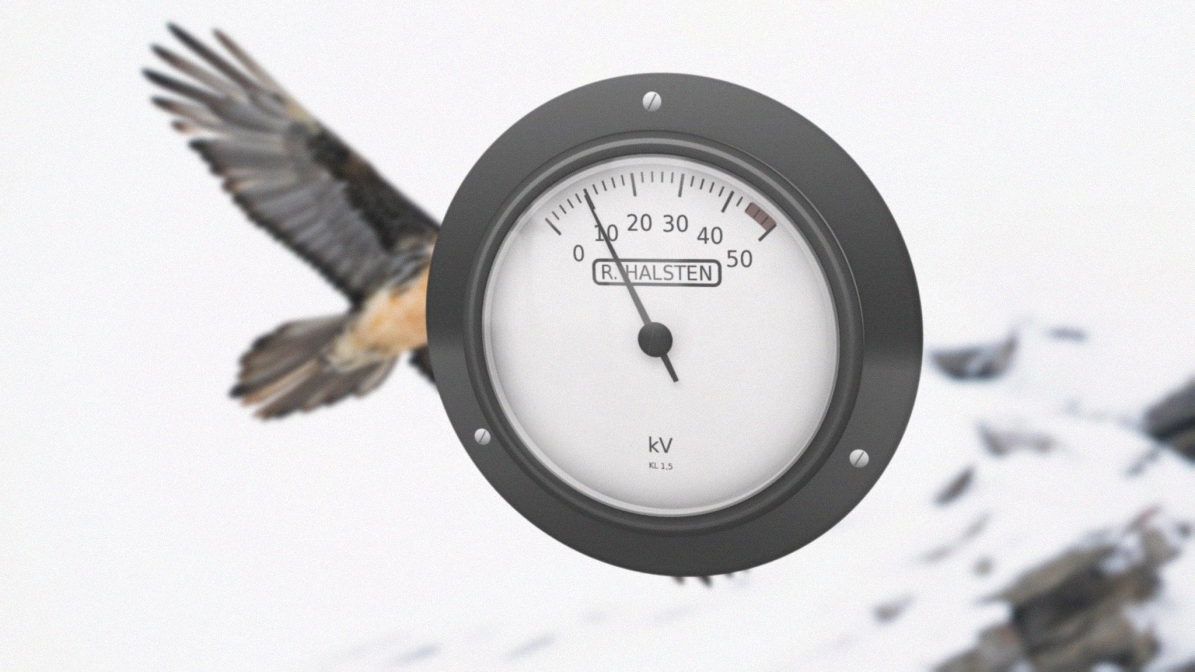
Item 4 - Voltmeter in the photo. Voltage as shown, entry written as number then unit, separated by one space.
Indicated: 10 kV
